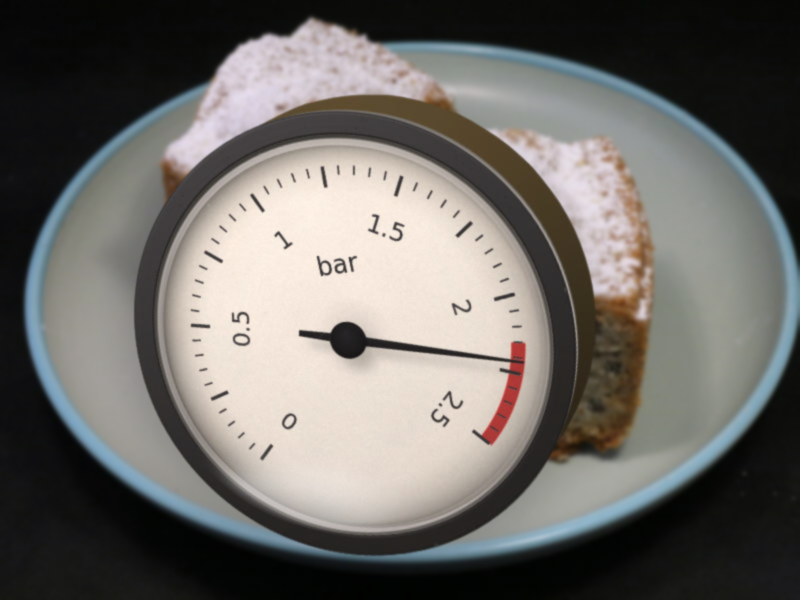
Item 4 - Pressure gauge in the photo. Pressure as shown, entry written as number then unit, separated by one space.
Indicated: 2.2 bar
